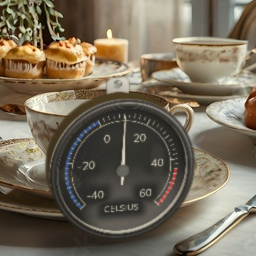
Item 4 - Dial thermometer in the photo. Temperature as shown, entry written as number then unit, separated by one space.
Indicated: 10 °C
